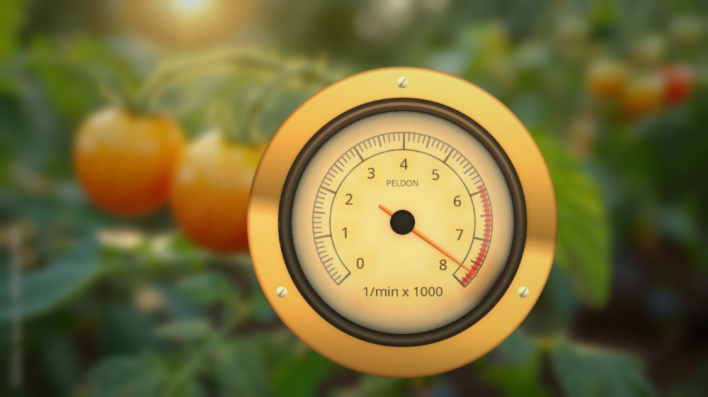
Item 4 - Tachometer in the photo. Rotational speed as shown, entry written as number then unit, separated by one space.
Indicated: 7700 rpm
